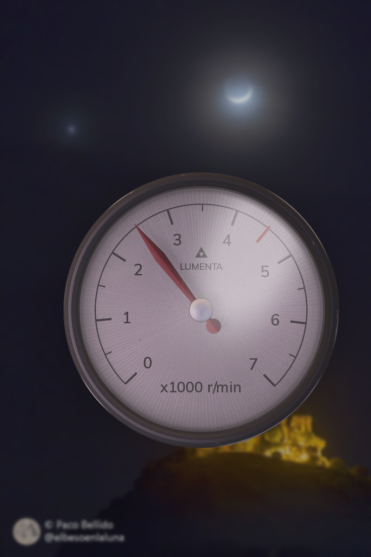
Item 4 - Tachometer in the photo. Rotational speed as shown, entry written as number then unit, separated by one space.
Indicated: 2500 rpm
